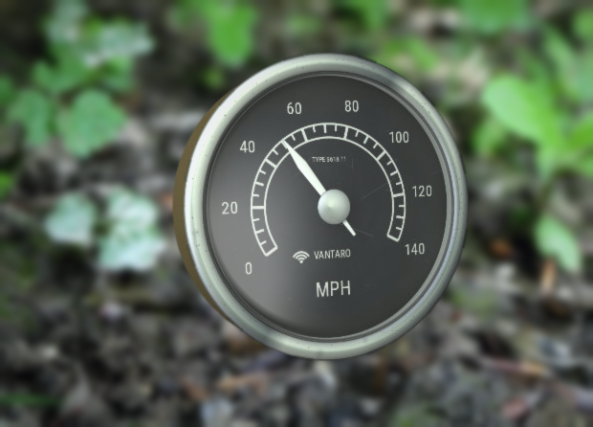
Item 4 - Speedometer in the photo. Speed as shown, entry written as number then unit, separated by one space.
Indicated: 50 mph
